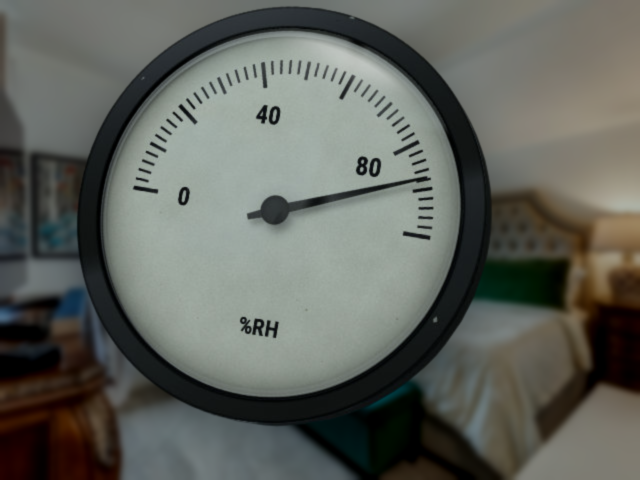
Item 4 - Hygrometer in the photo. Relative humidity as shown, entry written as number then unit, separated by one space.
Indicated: 88 %
